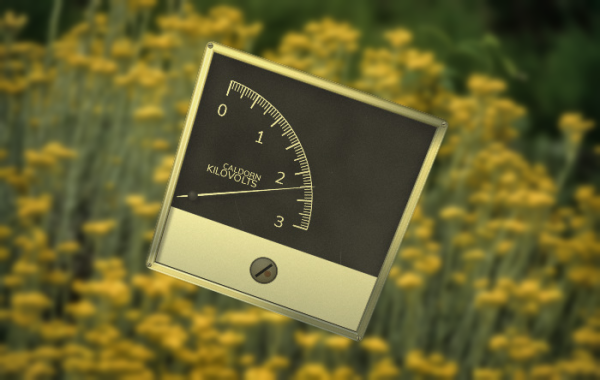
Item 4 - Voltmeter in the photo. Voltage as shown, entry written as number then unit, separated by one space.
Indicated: 2.25 kV
